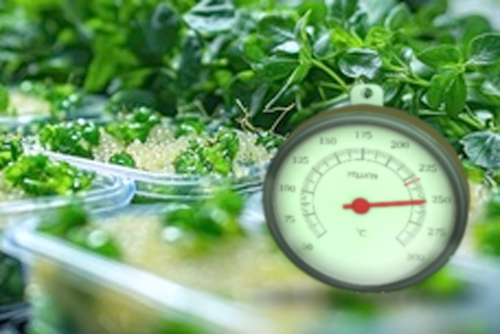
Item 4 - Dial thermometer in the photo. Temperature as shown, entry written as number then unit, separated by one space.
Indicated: 250 °C
